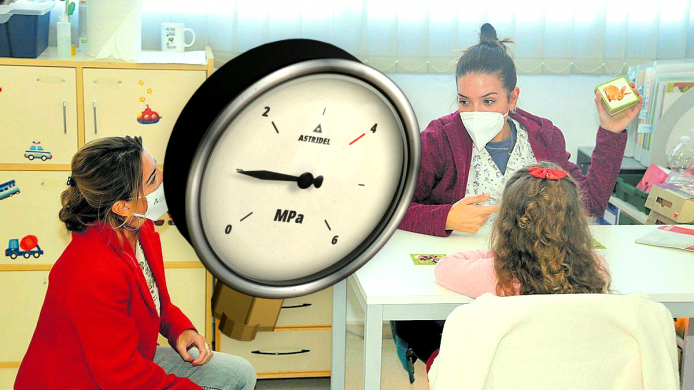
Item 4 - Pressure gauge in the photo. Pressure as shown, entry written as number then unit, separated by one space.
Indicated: 1 MPa
